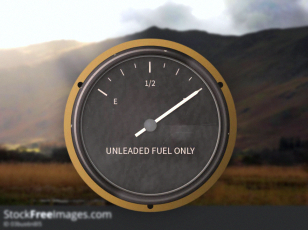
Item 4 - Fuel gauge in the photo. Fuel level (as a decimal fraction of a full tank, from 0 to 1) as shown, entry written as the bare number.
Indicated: 1
